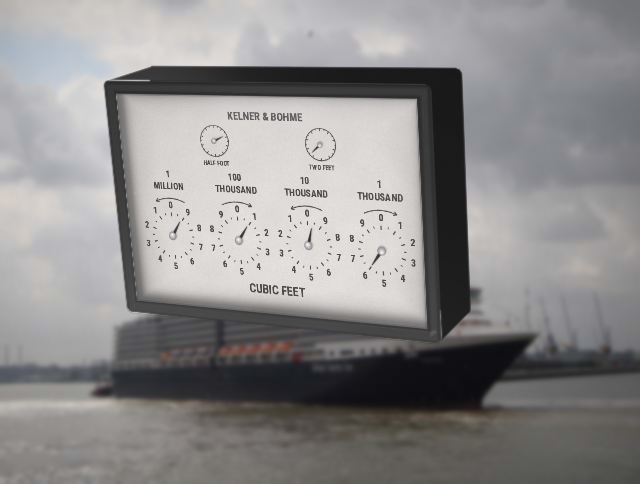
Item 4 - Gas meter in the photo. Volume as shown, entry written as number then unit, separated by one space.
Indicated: 909600 ft³
